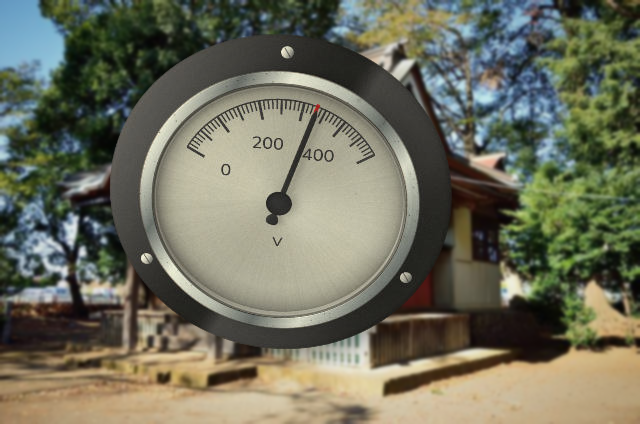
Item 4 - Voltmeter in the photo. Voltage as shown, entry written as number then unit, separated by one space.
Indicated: 330 V
